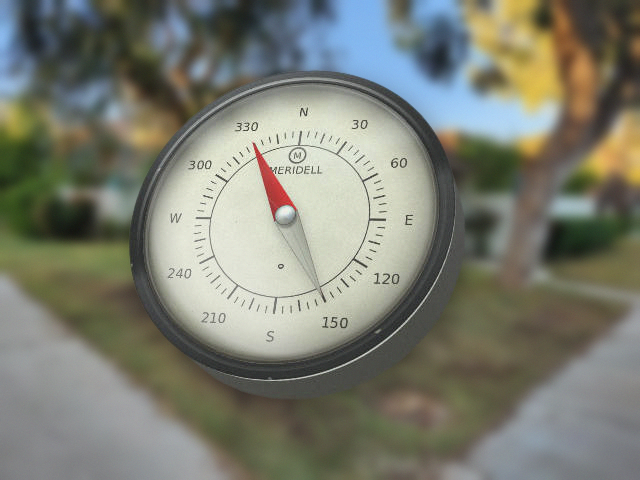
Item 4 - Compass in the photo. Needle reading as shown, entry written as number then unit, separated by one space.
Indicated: 330 °
